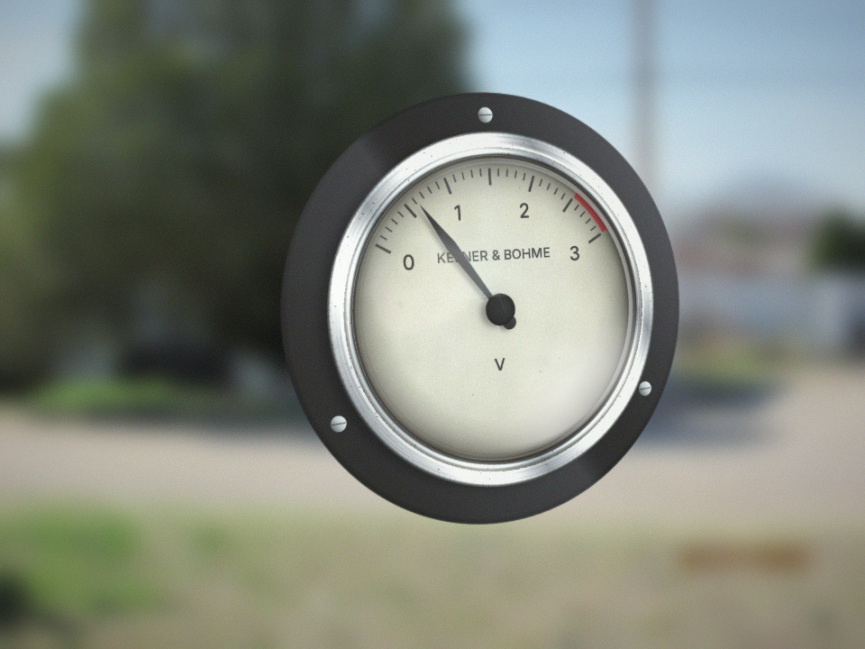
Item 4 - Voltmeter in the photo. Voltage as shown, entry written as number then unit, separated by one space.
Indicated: 0.6 V
